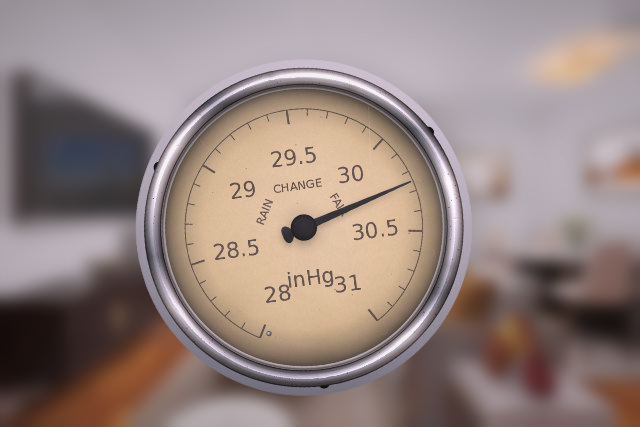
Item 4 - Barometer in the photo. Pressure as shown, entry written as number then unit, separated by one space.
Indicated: 30.25 inHg
